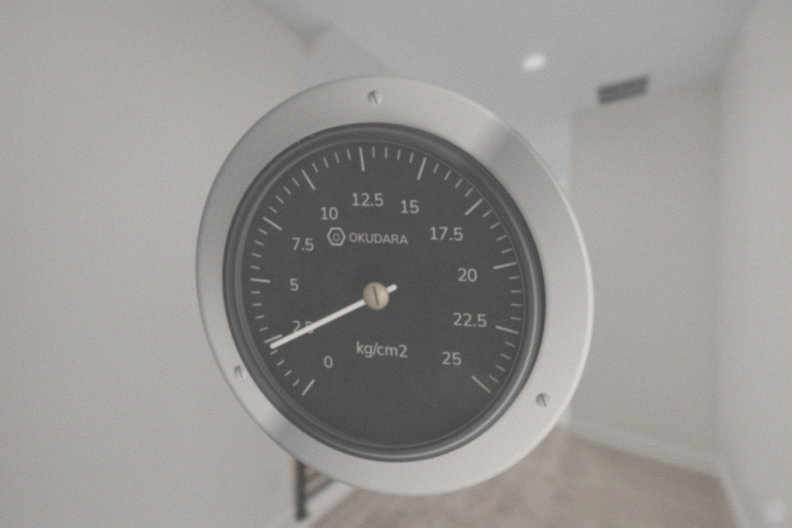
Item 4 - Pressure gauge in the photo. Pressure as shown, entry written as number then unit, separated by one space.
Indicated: 2.25 kg/cm²
